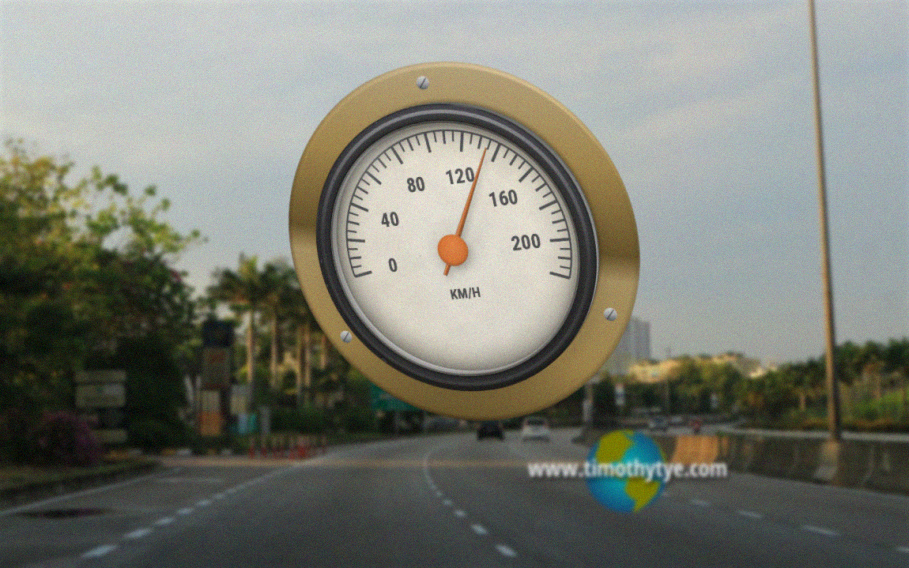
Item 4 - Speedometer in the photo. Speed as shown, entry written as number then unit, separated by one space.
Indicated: 135 km/h
